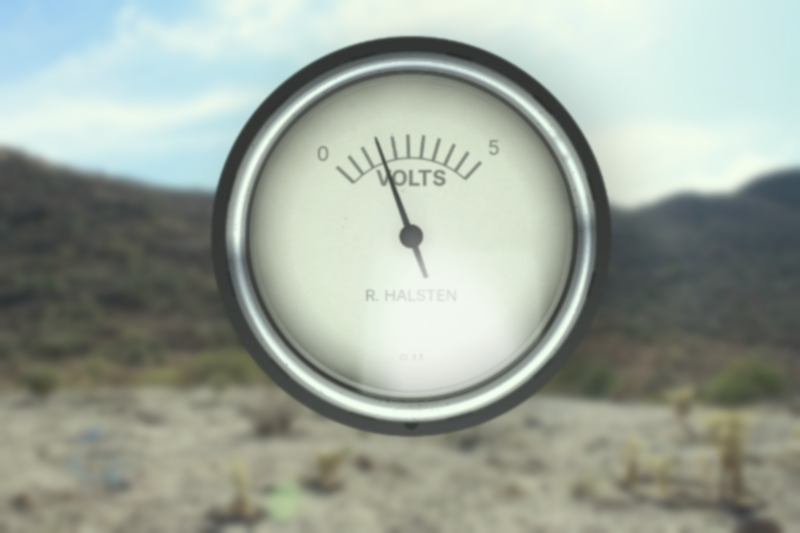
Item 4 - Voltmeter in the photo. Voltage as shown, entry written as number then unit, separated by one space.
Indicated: 1.5 V
